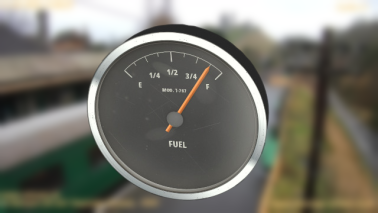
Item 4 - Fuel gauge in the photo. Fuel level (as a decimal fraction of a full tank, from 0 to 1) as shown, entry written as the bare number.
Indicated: 0.875
